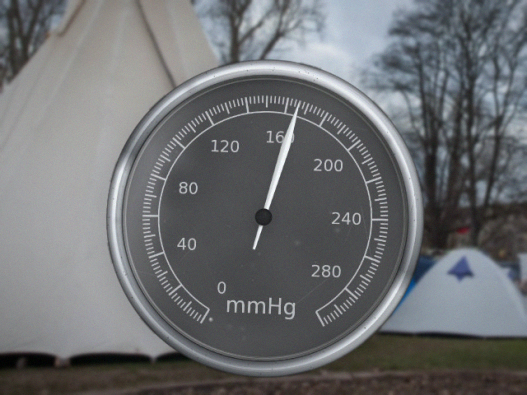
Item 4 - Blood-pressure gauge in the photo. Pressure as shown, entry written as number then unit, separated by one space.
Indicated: 166 mmHg
